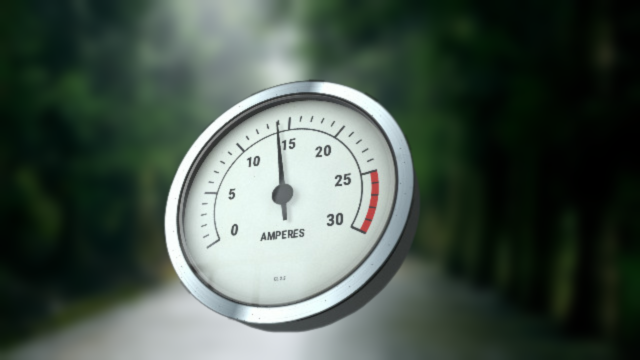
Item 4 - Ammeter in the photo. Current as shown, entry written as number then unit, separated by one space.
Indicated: 14 A
